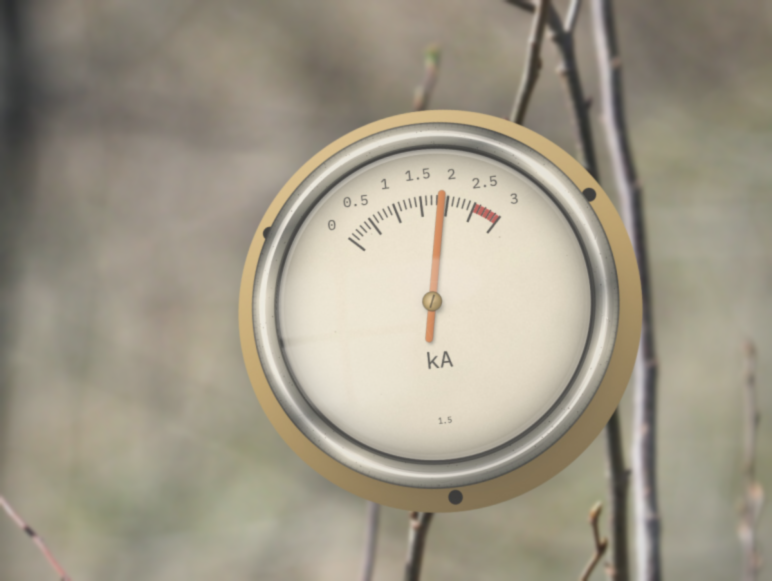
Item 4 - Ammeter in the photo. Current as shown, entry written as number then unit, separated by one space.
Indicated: 1.9 kA
